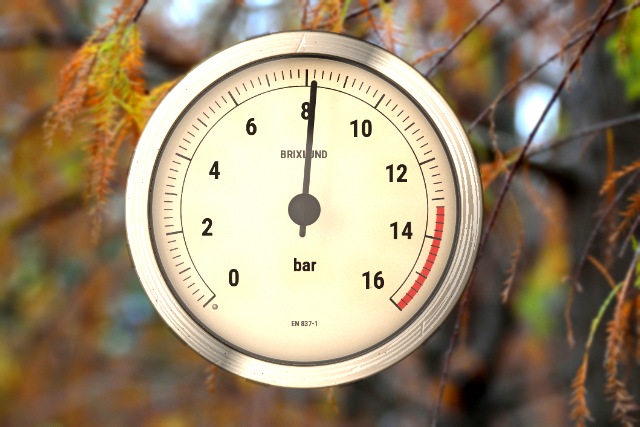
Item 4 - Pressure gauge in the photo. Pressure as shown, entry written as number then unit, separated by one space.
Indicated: 8.2 bar
